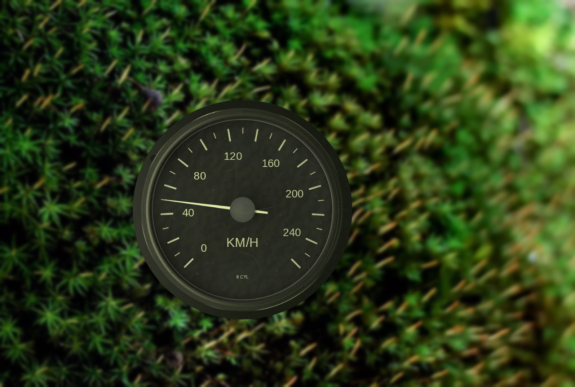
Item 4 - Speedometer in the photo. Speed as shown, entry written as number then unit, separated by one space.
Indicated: 50 km/h
